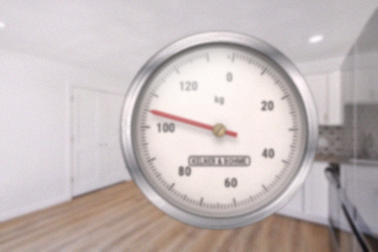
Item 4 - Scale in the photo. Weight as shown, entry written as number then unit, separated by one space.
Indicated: 105 kg
